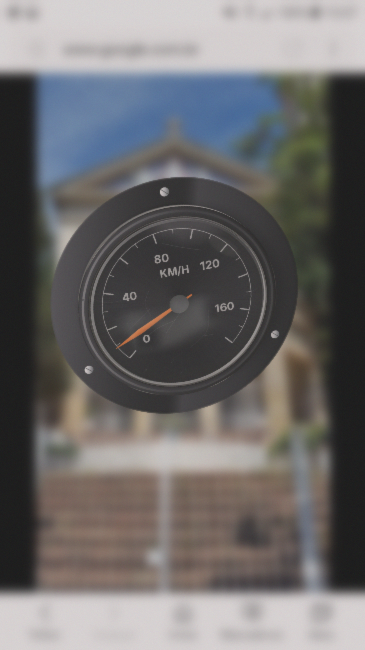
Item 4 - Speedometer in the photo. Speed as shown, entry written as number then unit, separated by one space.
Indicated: 10 km/h
